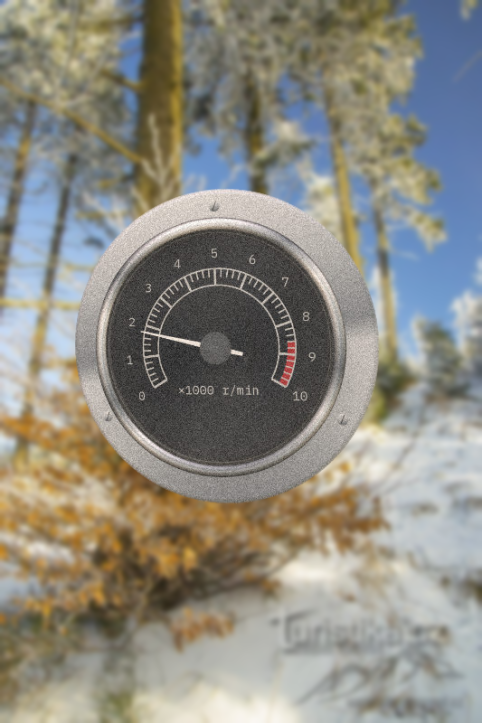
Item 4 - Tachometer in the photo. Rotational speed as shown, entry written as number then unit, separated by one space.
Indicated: 1800 rpm
